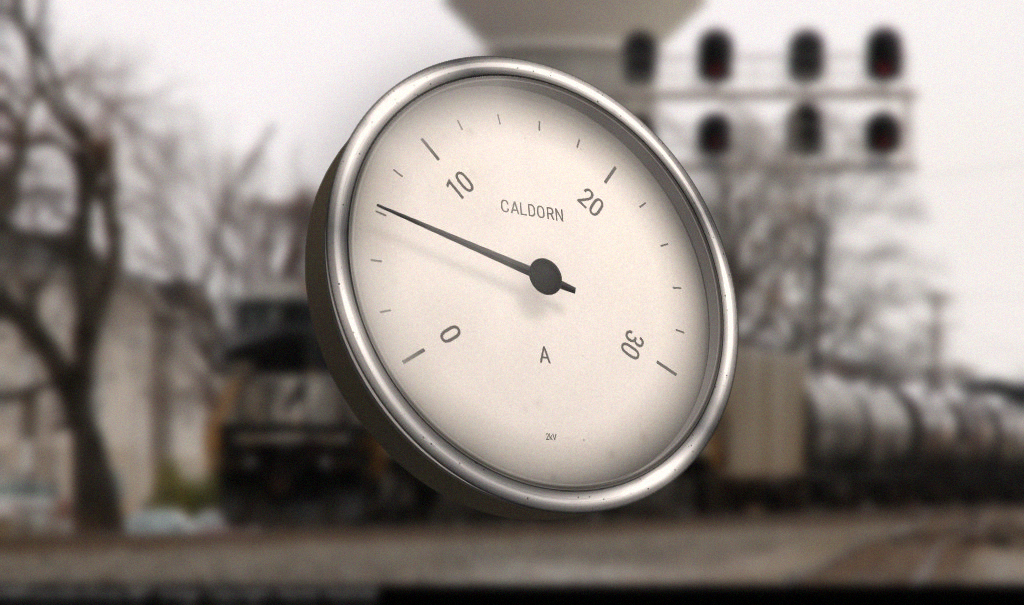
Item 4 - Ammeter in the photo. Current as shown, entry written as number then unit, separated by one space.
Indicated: 6 A
